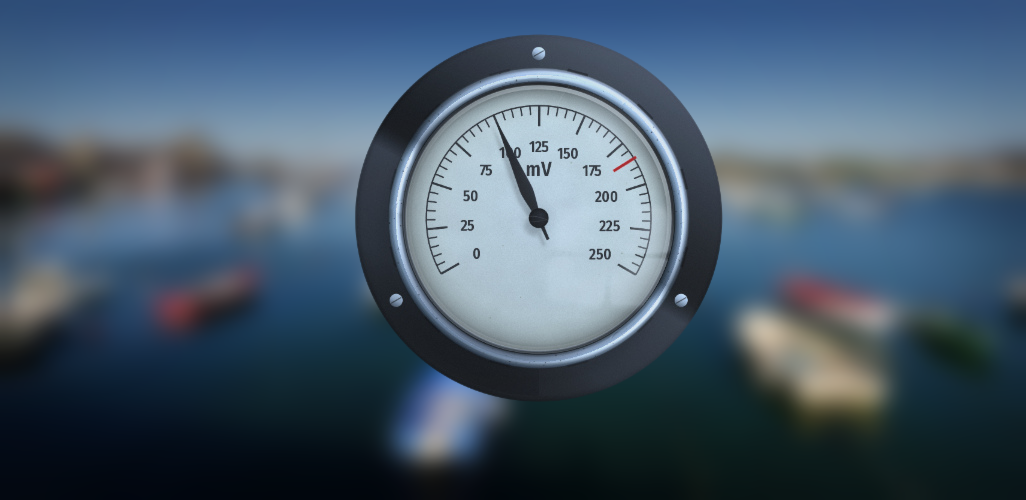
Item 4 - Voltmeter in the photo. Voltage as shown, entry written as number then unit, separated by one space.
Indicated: 100 mV
